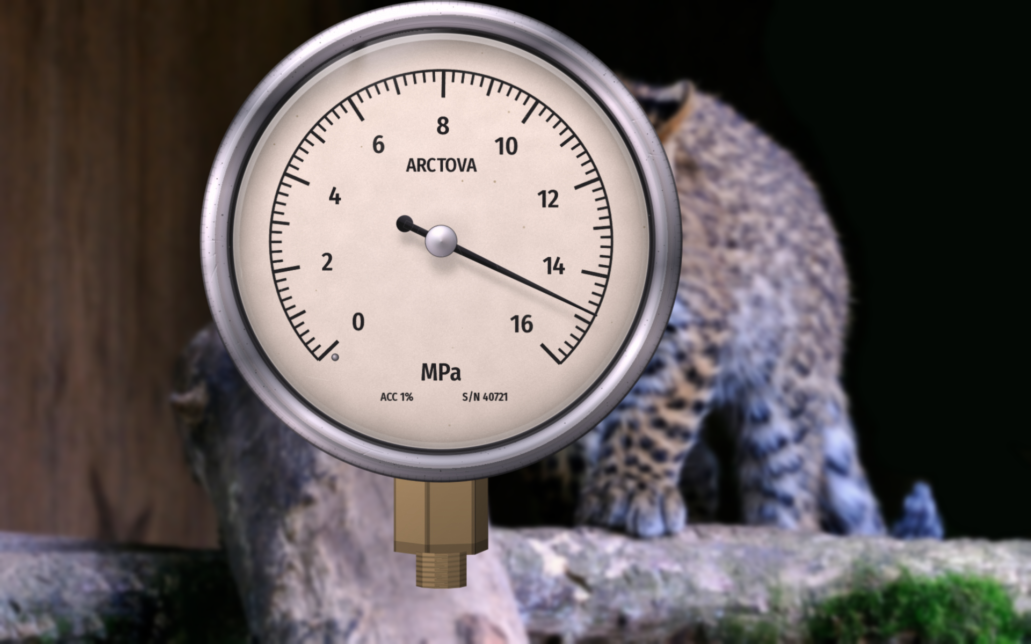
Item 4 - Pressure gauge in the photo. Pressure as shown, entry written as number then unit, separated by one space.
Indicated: 14.8 MPa
